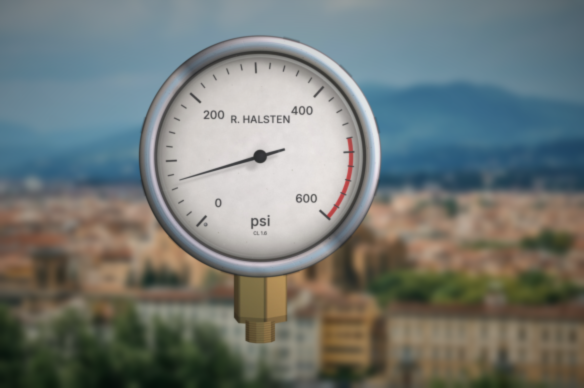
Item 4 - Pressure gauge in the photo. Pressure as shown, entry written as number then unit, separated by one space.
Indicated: 70 psi
